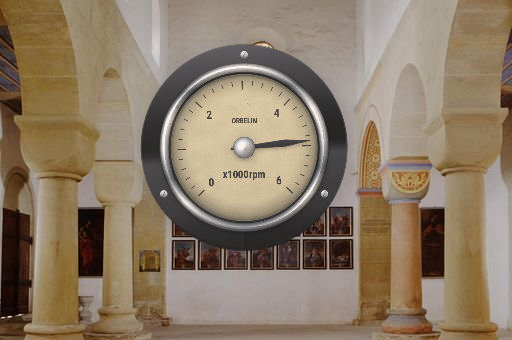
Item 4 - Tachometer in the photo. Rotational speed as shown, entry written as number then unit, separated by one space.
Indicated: 4900 rpm
